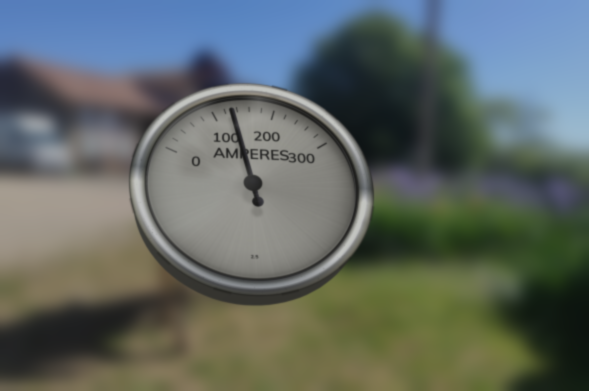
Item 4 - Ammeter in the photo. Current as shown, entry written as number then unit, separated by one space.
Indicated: 130 A
